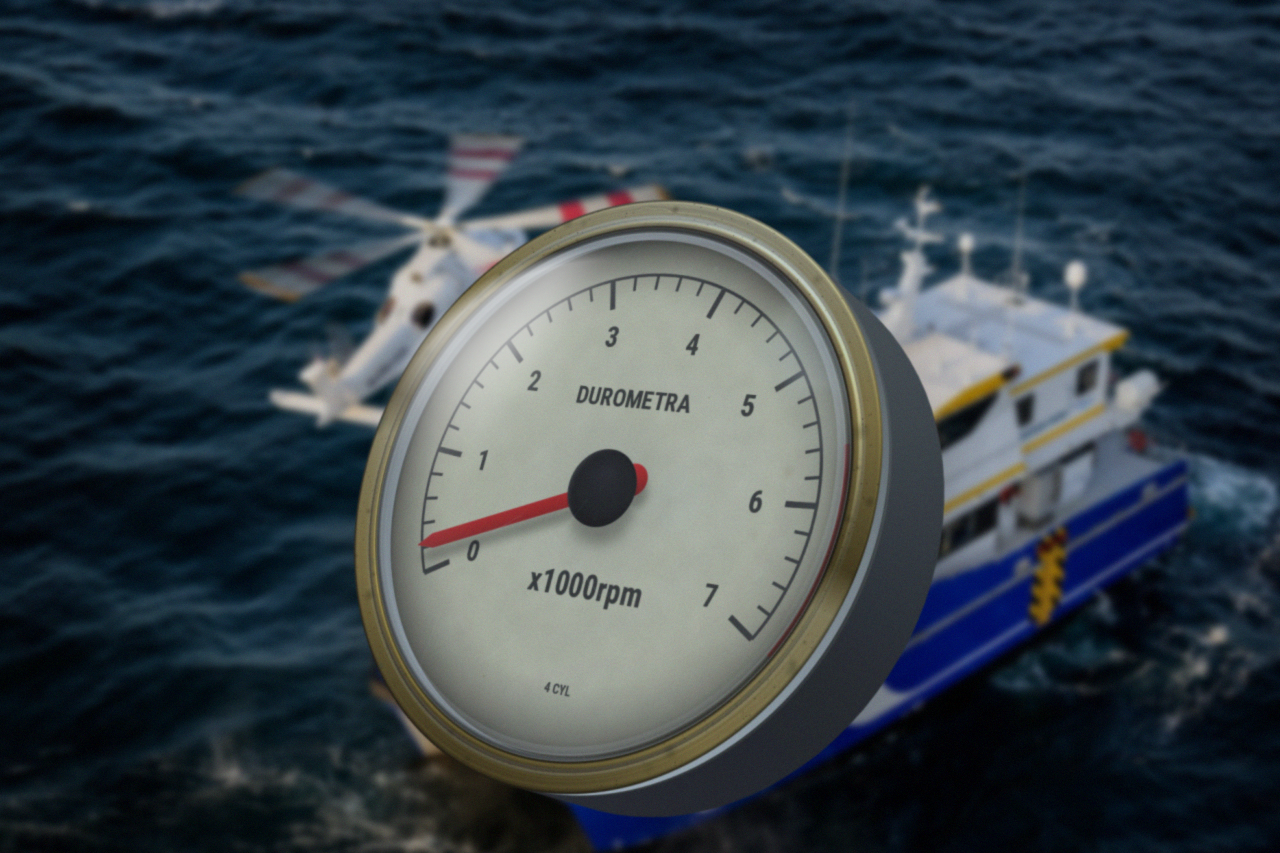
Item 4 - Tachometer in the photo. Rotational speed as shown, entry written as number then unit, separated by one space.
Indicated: 200 rpm
